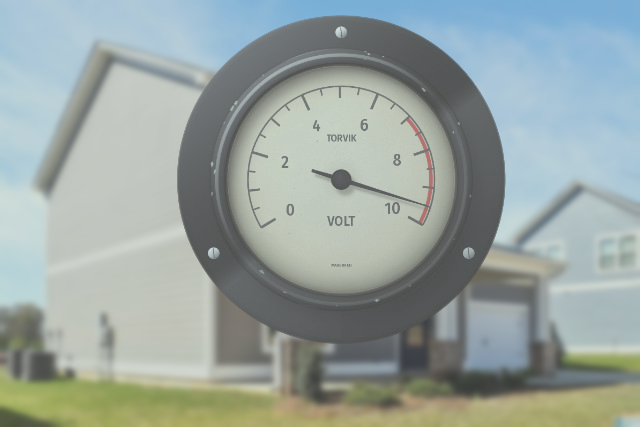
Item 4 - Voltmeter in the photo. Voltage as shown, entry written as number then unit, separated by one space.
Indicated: 9.5 V
